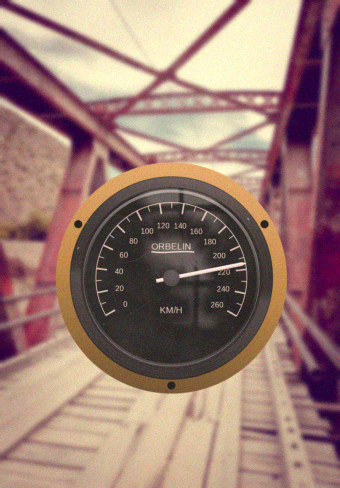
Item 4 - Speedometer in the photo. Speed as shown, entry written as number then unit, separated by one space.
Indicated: 215 km/h
